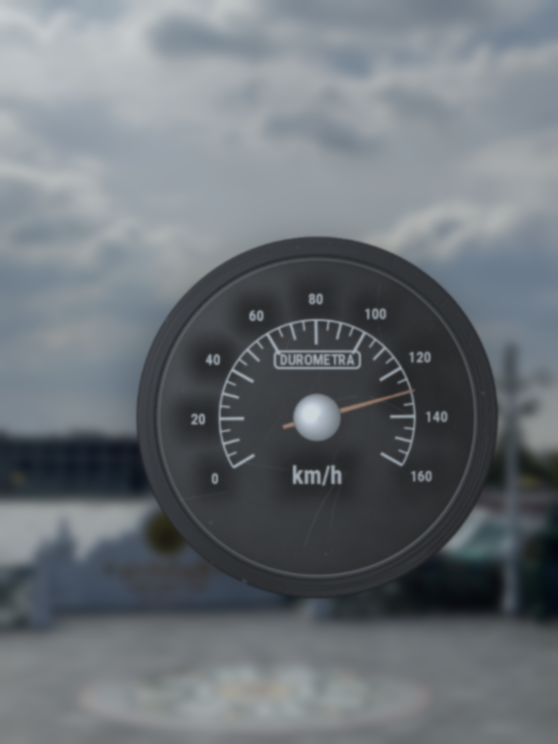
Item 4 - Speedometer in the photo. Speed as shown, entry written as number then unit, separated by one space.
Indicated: 130 km/h
